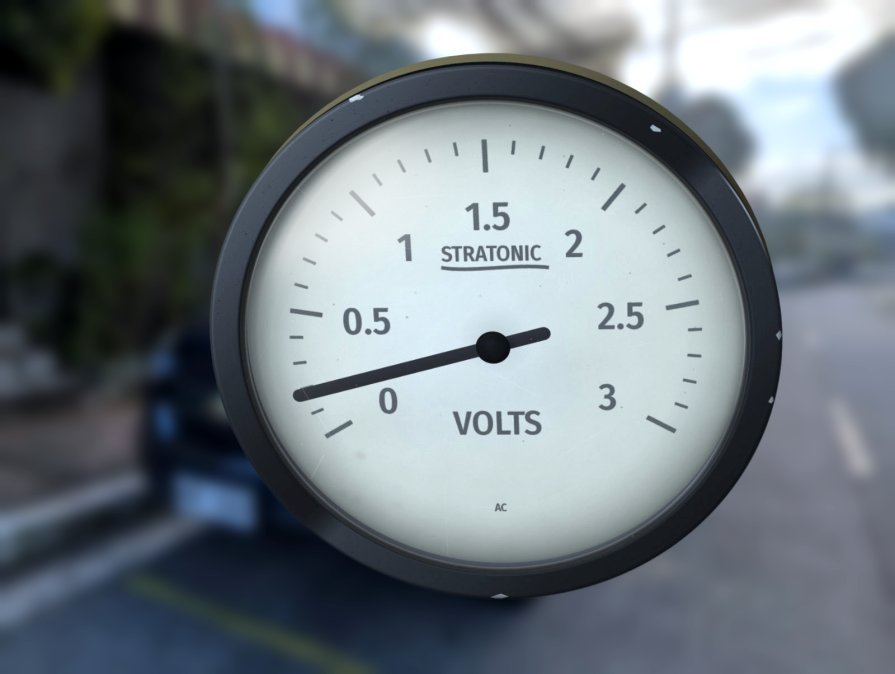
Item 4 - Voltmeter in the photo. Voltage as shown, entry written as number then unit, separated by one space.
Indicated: 0.2 V
